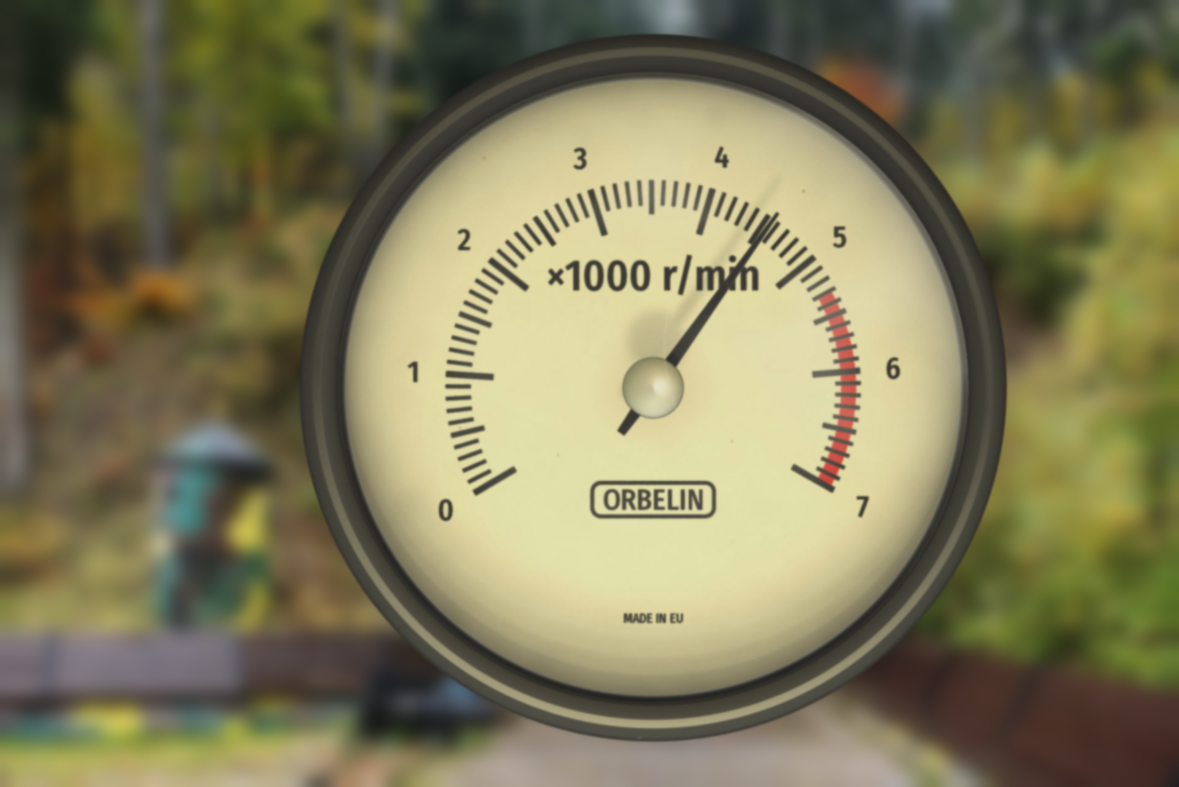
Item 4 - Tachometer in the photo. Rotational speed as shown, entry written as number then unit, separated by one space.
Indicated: 4550 rpm
